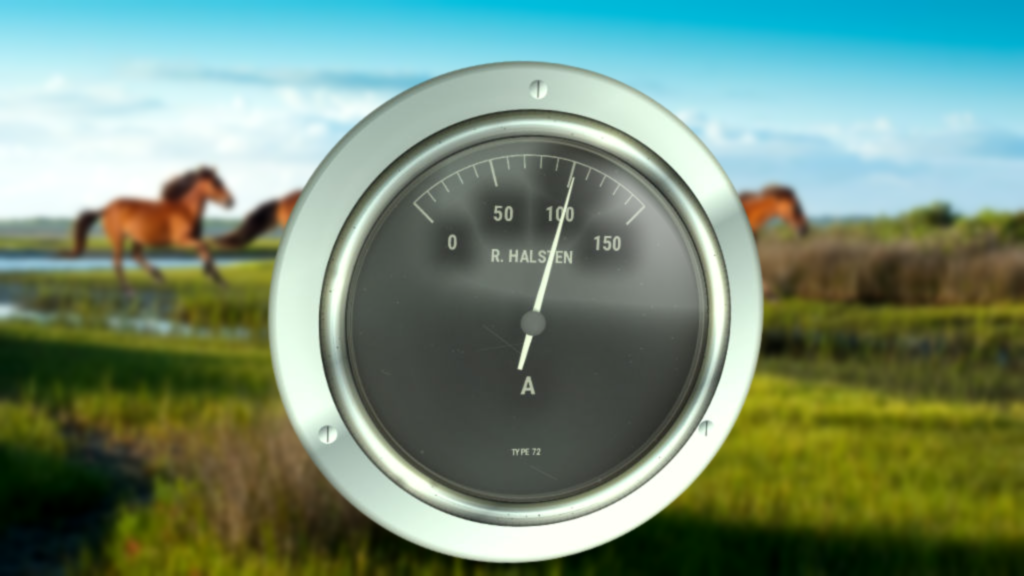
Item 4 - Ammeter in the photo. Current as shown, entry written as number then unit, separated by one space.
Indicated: 100 A
